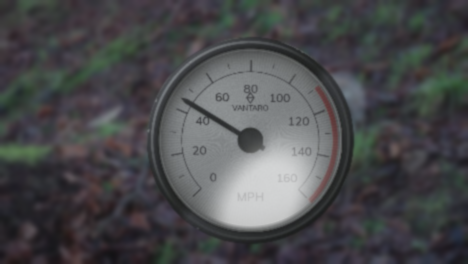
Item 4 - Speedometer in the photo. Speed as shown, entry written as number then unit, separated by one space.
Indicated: 45 mph
